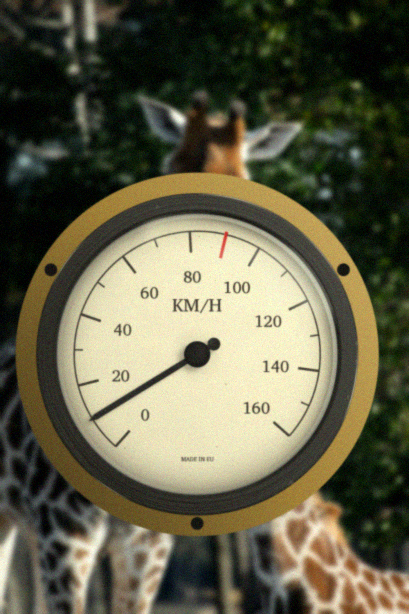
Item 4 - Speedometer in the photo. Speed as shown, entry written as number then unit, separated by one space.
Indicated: 10 km/h
